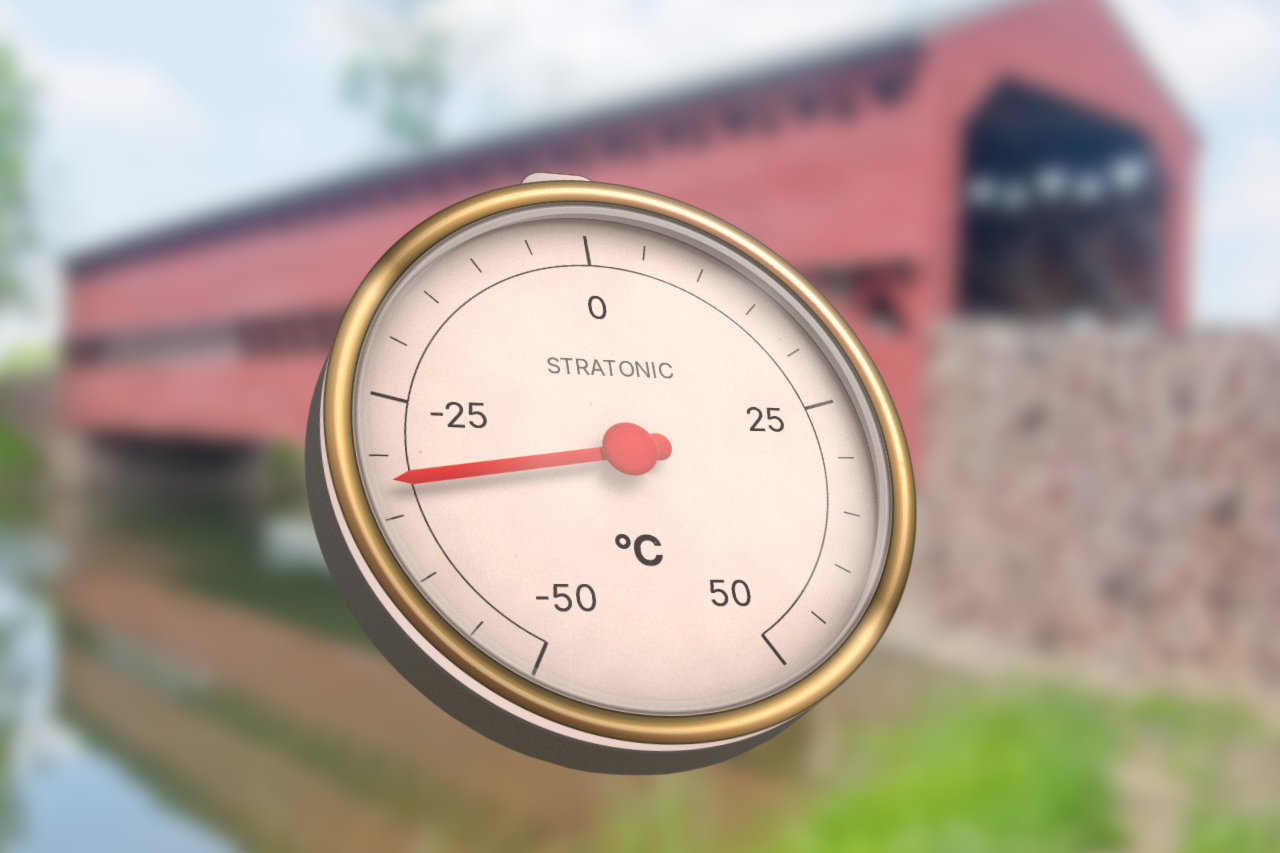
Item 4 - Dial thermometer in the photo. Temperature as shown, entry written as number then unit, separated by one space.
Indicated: -32.5 °C
